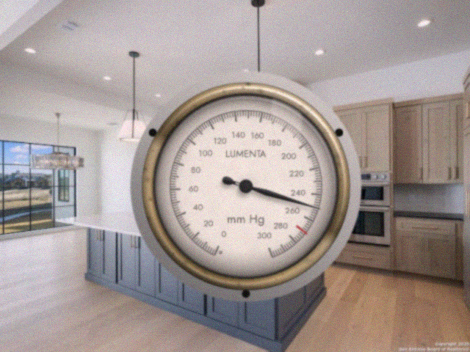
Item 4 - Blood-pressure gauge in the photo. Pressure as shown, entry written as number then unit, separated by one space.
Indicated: 250 mmHg
